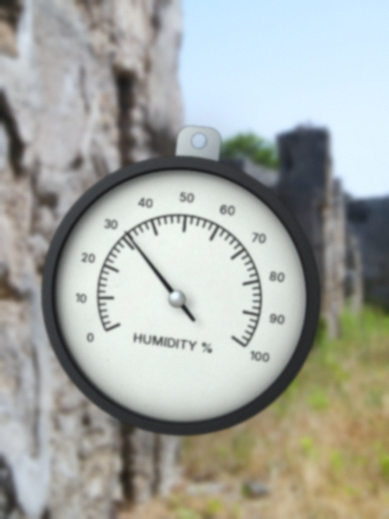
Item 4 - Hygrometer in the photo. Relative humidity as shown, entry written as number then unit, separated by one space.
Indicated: 32 %
